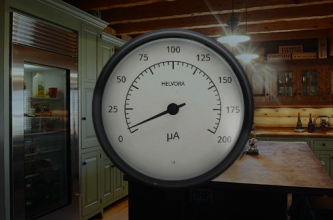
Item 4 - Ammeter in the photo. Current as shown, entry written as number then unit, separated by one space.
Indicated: 5 µA
